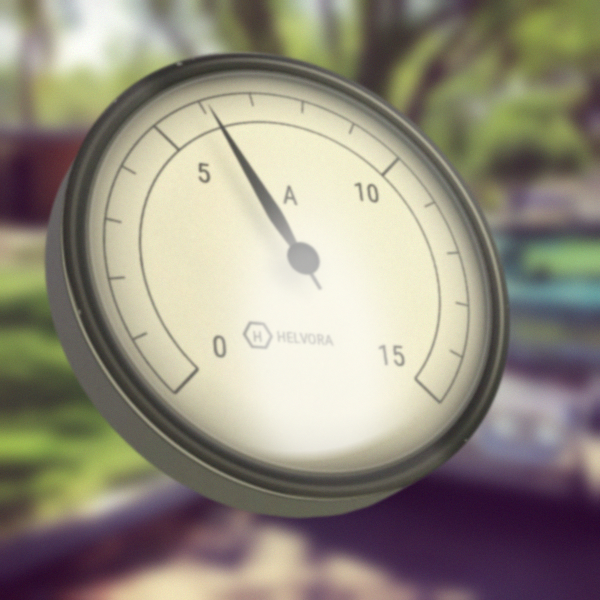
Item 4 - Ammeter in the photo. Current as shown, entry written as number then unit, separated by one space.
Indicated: 6 A
